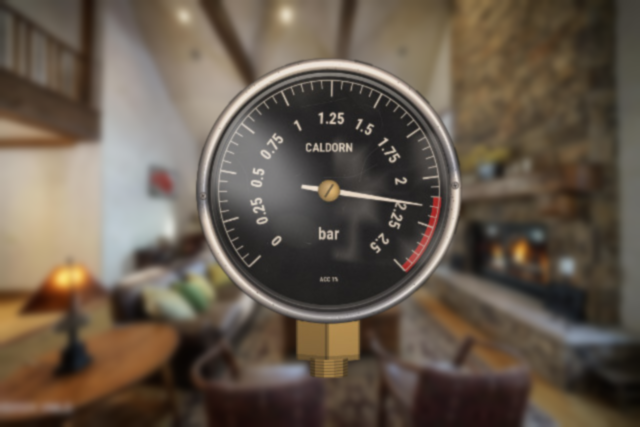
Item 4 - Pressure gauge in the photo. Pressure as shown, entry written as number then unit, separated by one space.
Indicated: 2.15 bar
